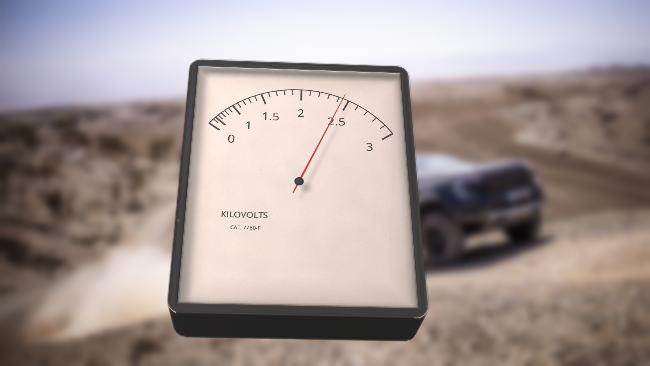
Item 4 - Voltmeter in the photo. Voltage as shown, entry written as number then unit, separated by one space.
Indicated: 2.45 kV
